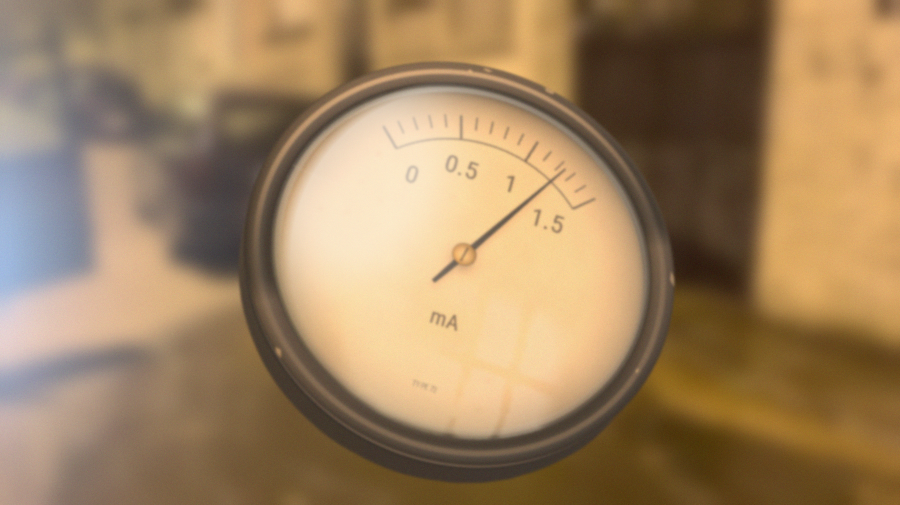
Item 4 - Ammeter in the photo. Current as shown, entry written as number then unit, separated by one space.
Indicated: 1.25 mA
